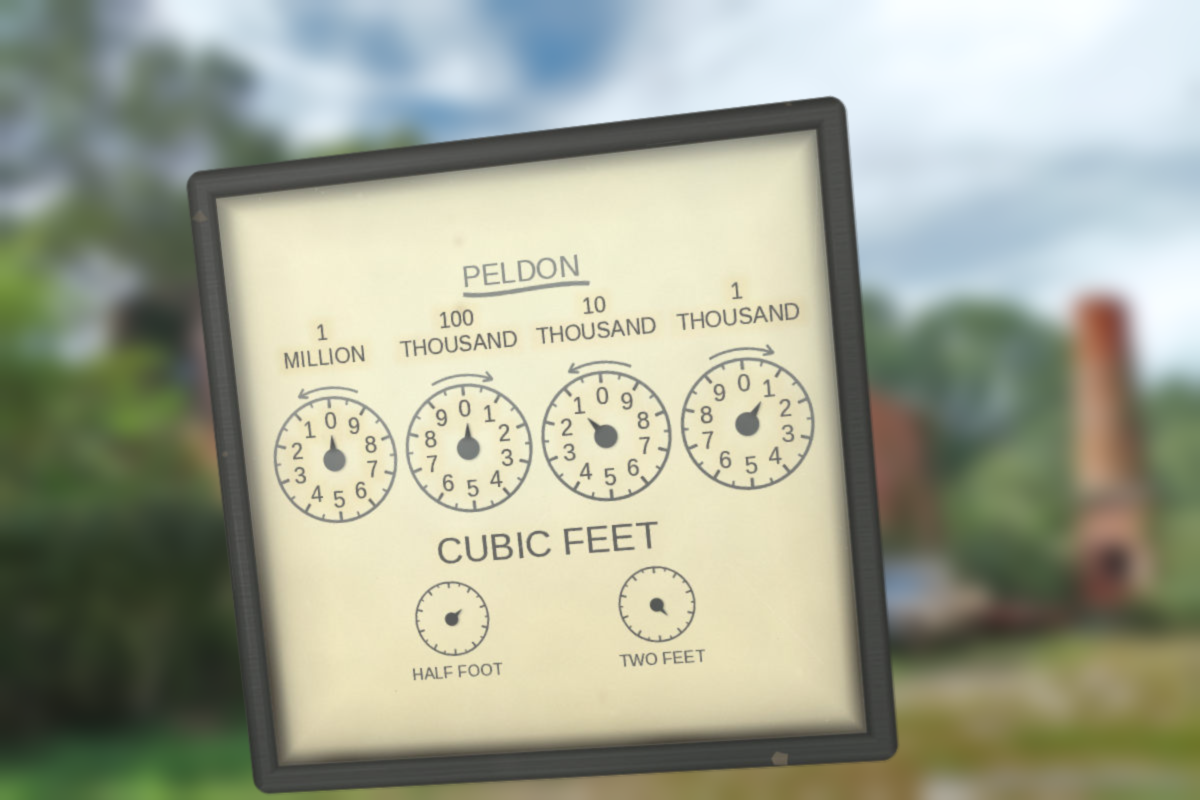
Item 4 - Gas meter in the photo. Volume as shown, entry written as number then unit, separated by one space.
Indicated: 1100 ft³
